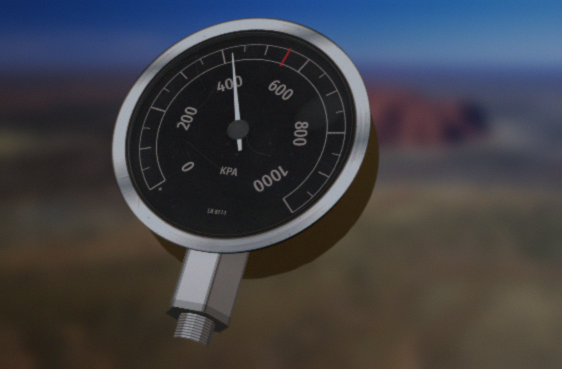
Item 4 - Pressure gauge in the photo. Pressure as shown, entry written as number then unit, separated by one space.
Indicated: 425 kPa
